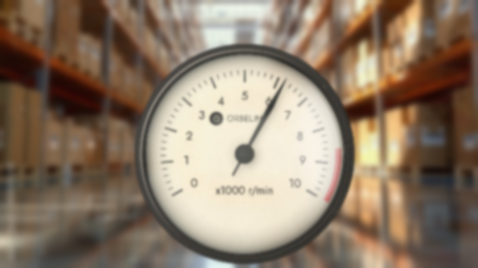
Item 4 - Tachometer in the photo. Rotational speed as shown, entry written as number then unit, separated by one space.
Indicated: 6200 rpm
